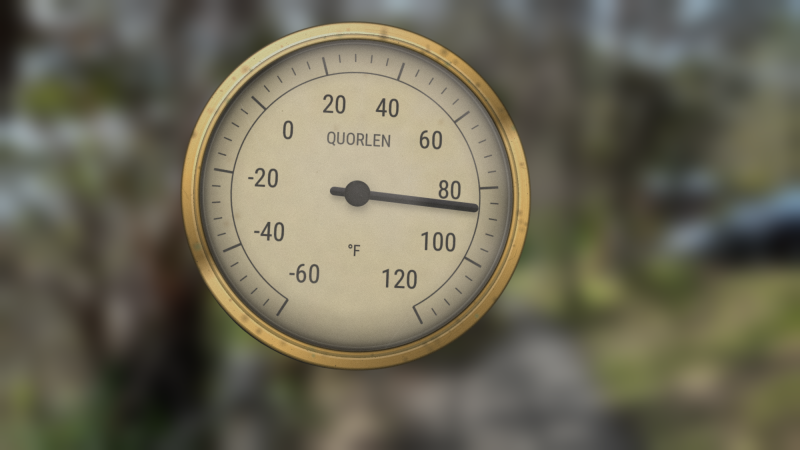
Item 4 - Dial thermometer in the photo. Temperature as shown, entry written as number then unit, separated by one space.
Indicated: 86 °F
